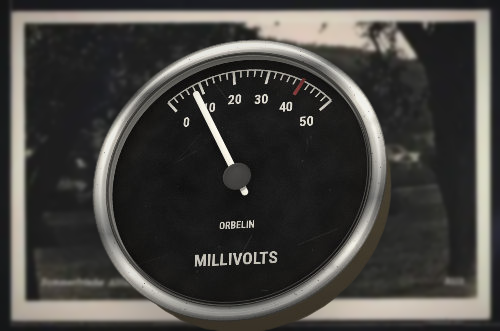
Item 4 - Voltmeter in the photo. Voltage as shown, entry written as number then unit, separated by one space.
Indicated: 8 mV
